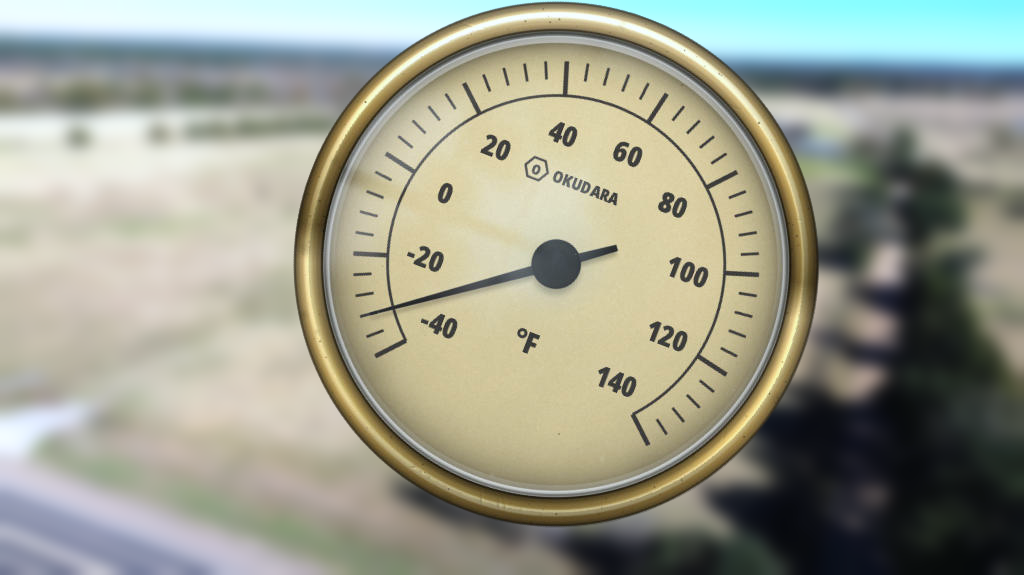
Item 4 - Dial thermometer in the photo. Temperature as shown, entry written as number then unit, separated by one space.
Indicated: -32 °F
